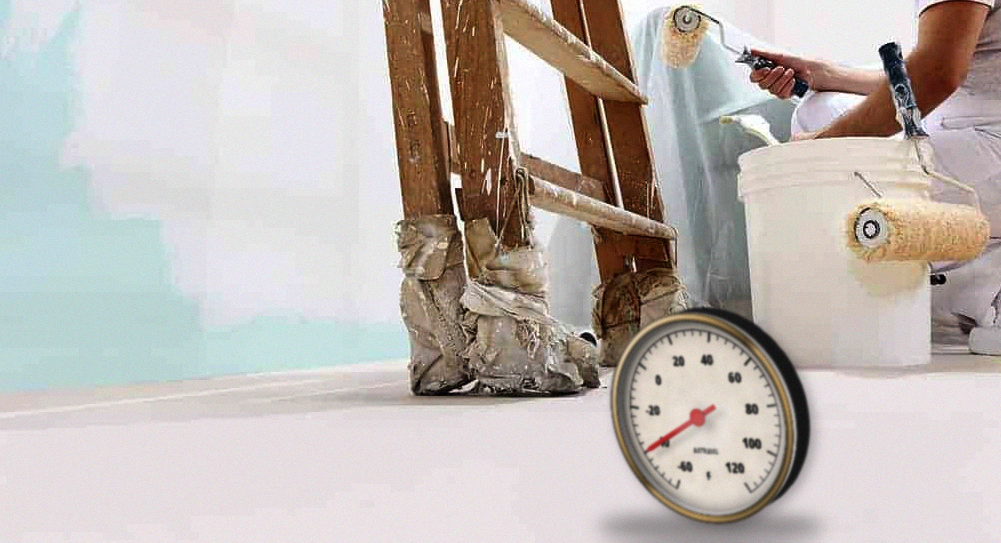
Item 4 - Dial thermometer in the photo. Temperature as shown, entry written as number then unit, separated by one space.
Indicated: -40 °F
